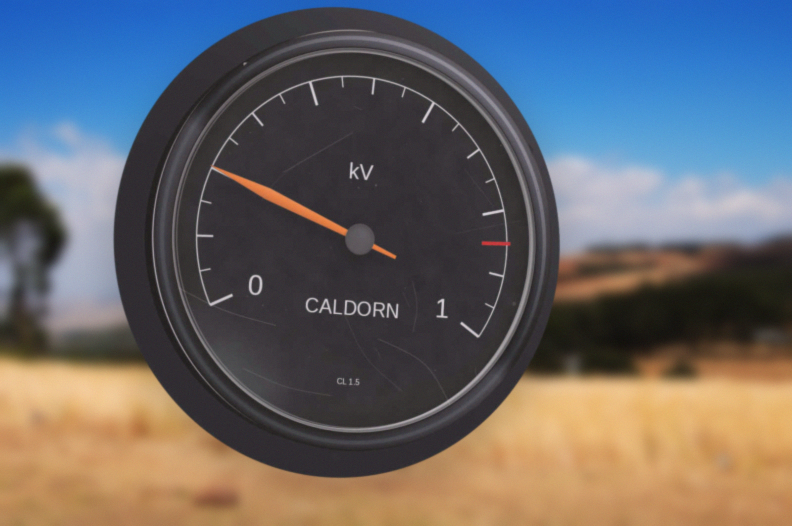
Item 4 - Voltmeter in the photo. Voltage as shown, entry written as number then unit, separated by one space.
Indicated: 0.2 kV
